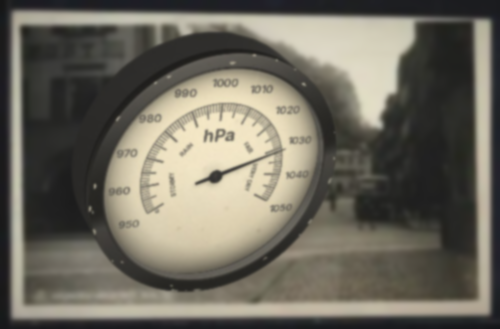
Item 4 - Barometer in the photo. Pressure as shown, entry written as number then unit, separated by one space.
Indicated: 1030 hPa
